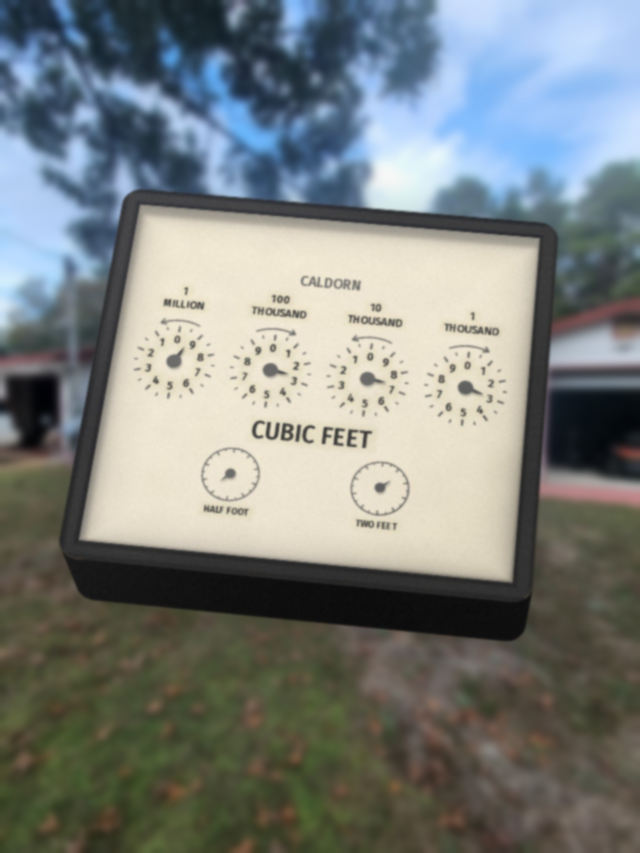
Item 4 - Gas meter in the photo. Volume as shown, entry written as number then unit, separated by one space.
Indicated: 927300 ft³
